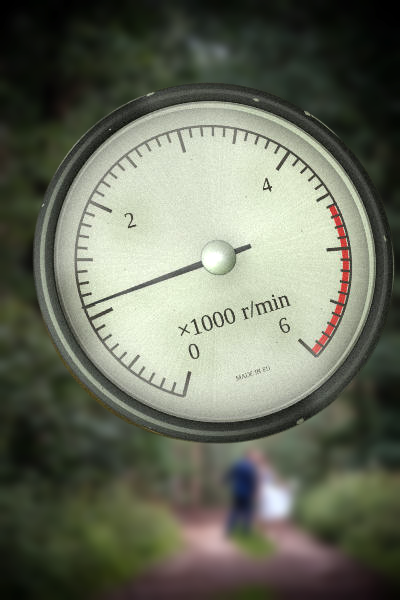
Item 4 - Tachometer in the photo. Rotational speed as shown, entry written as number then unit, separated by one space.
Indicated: 1100 rpm
